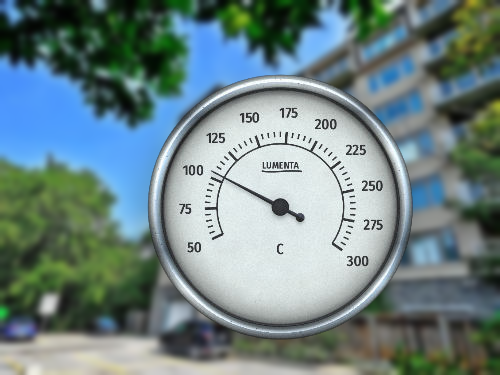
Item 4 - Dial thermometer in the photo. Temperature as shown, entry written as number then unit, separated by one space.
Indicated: 105 °C
